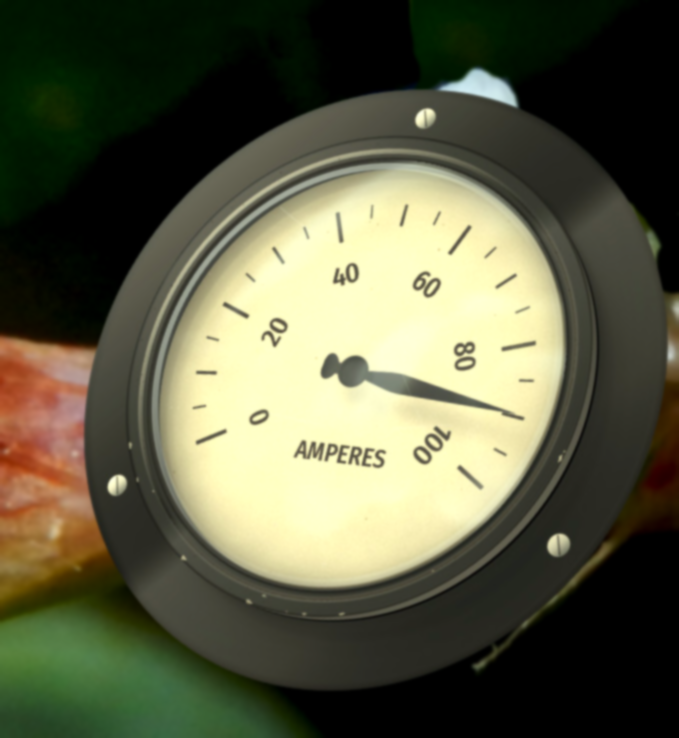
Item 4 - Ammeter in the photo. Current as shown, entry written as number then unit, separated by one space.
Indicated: 90 A
